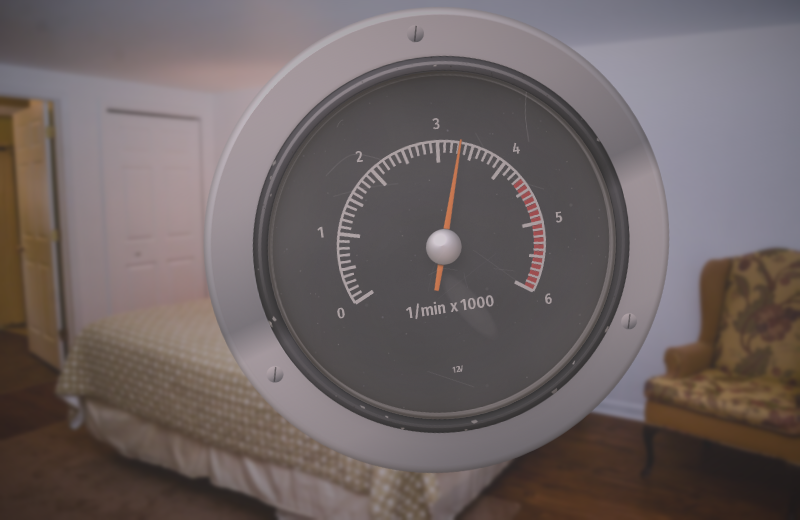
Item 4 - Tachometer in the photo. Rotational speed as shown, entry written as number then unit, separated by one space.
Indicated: 3300 rpm
